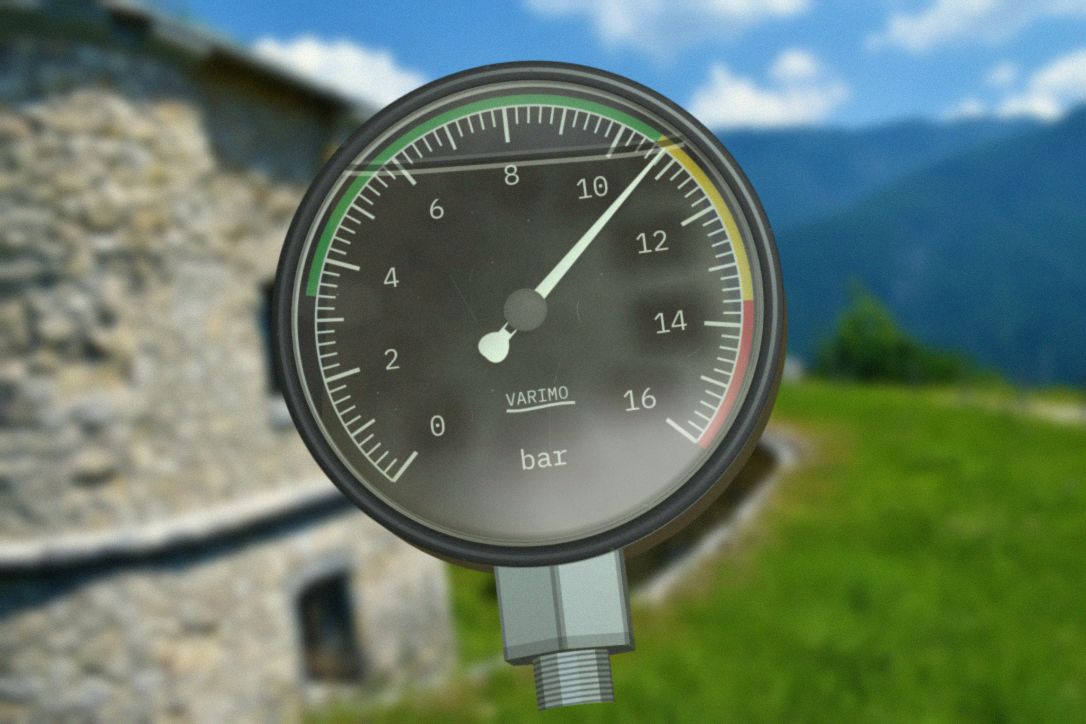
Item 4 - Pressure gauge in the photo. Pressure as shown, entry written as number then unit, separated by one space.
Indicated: 10.8 bar
